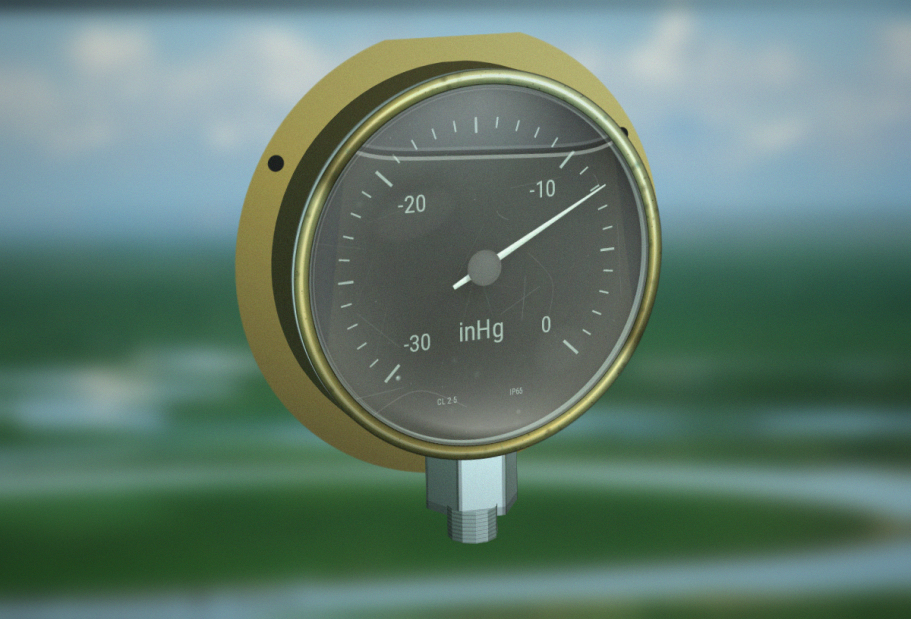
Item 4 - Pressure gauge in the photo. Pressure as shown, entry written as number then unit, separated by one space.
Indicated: -8 inHg
